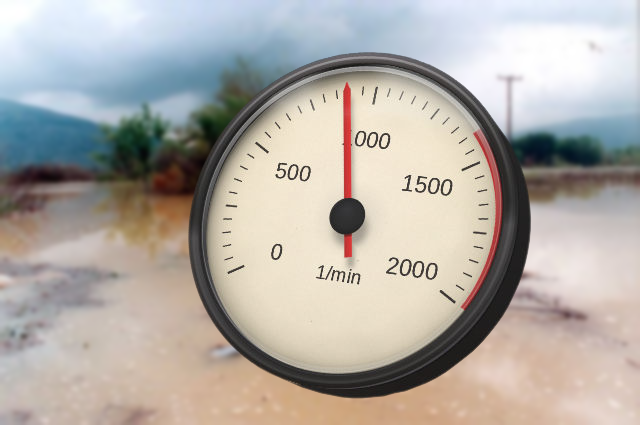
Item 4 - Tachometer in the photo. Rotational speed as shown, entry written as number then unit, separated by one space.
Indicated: 900 rpm
